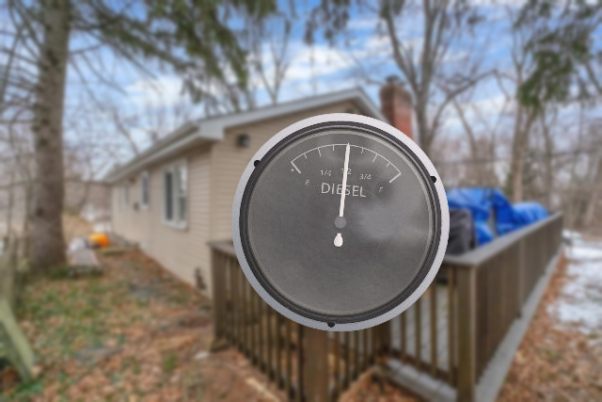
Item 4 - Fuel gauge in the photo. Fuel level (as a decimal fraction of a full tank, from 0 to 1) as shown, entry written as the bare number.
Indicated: 0.5
